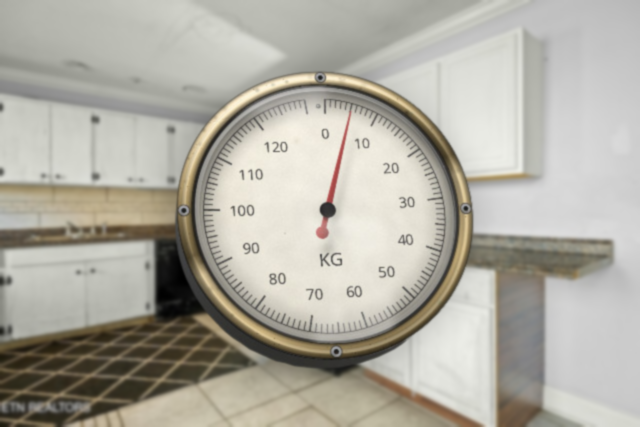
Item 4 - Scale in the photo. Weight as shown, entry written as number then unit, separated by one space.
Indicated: 5 kg
